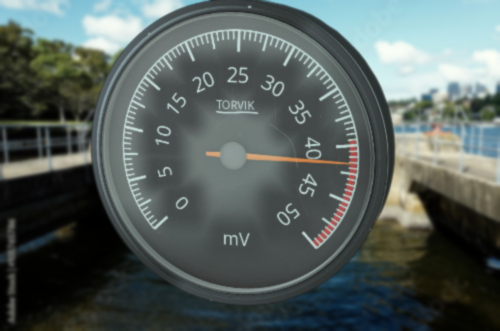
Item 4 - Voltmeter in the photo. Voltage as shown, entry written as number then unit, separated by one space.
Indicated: 41.5 mV
